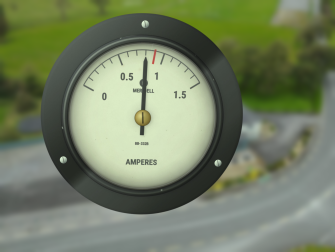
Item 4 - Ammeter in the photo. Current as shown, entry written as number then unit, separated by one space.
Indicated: 0.8 A
